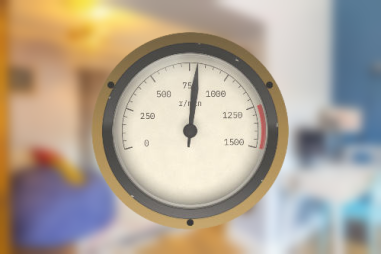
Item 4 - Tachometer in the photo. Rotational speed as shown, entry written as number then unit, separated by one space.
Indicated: 800 rpm
